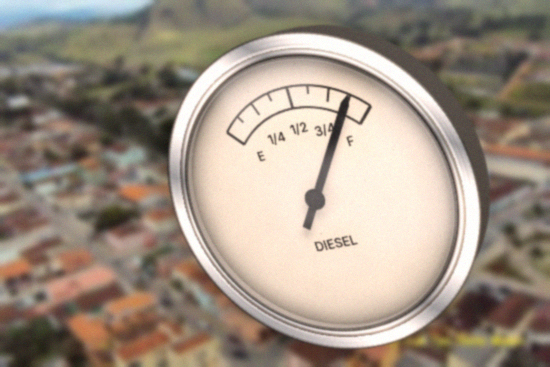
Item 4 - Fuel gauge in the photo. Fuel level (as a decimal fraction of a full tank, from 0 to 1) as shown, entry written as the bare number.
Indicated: 0.875
